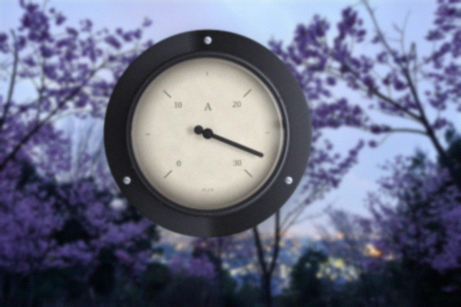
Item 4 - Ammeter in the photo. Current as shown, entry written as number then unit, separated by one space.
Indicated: 27.5 A
